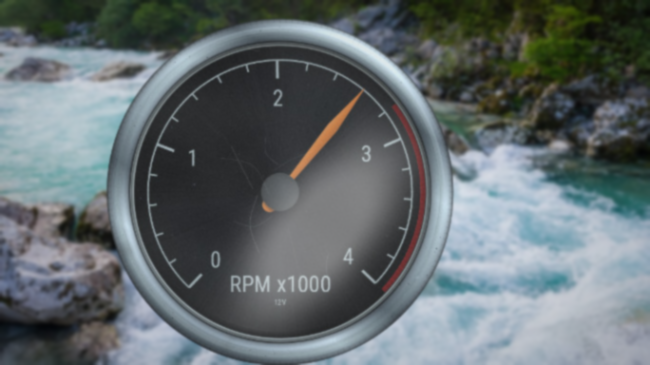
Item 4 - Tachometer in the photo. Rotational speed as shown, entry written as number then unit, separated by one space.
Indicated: 2600 rpm
